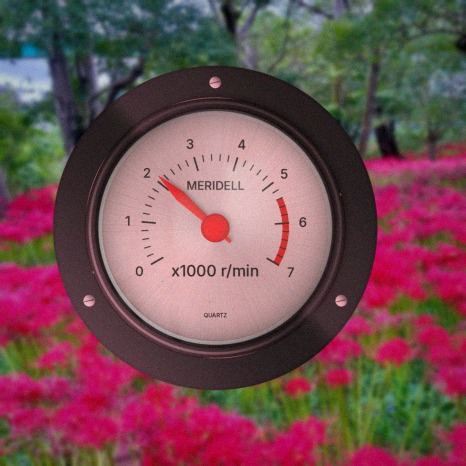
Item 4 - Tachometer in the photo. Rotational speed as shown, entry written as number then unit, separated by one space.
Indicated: 2100 rpm
